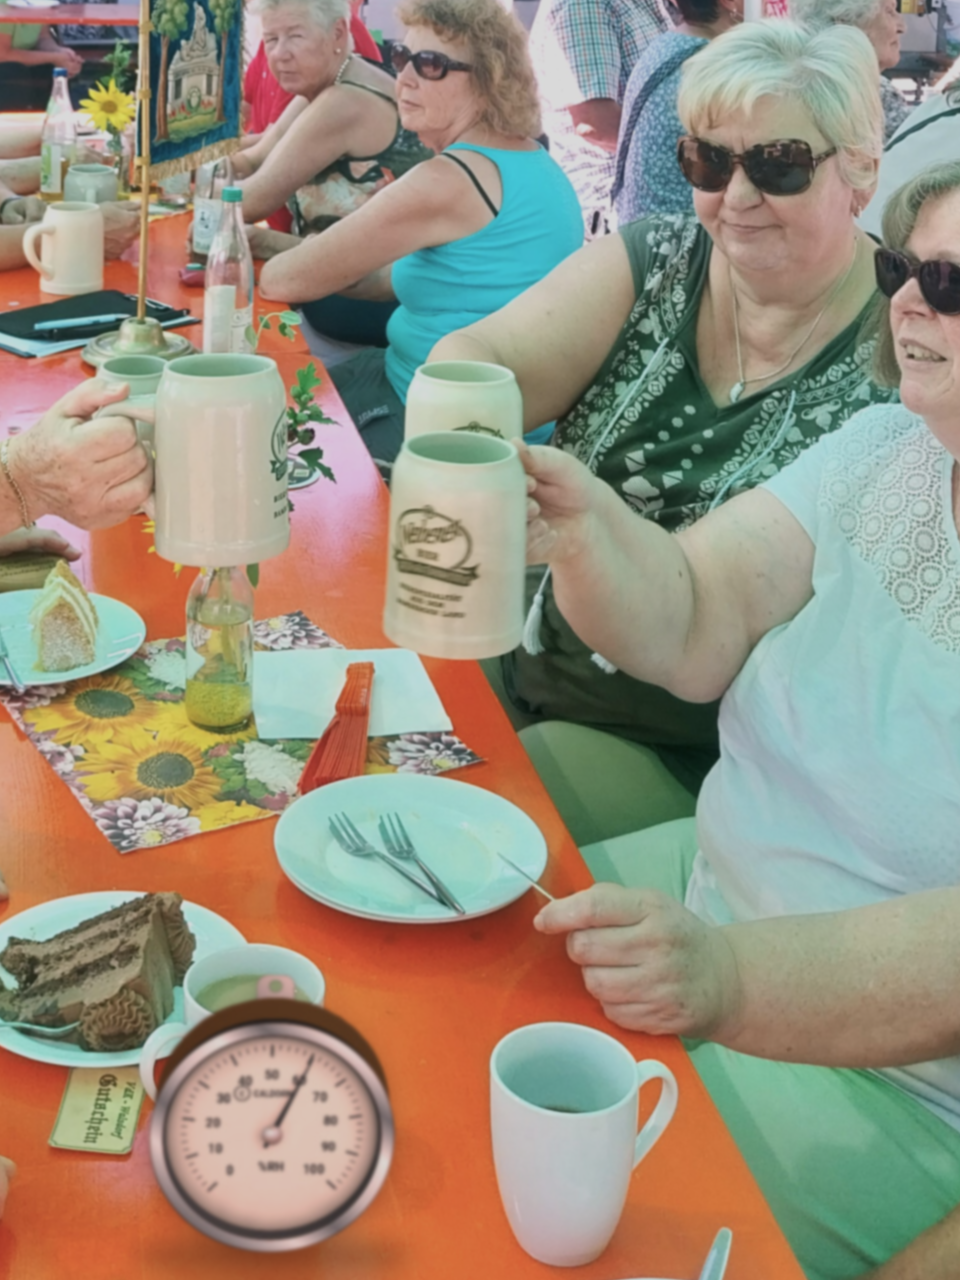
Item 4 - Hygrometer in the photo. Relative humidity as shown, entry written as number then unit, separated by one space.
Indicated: 60 %
